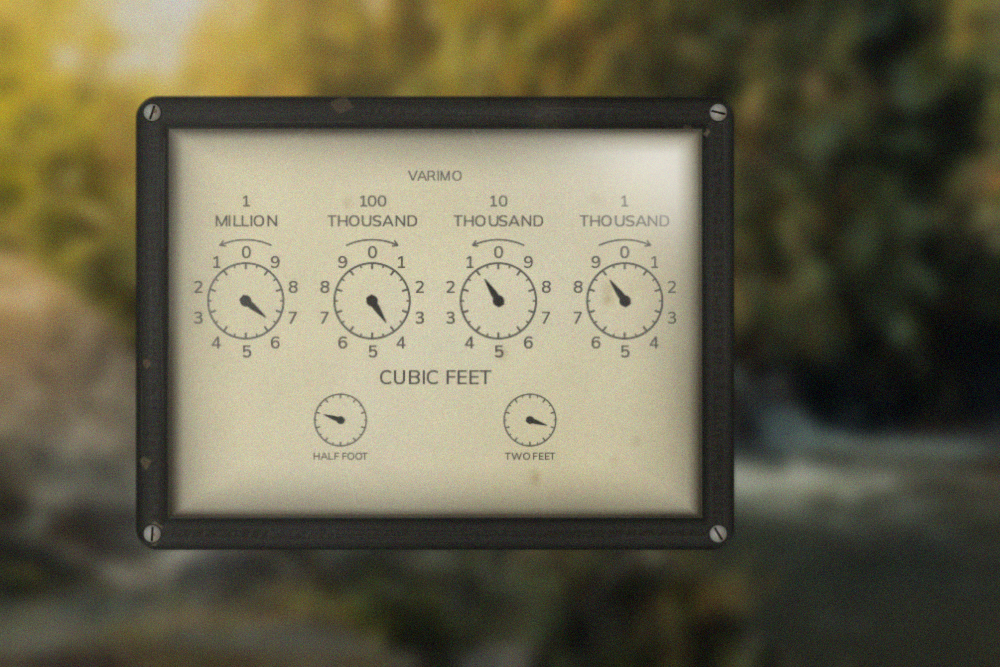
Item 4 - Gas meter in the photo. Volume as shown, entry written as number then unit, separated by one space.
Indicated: 640900 ft³
